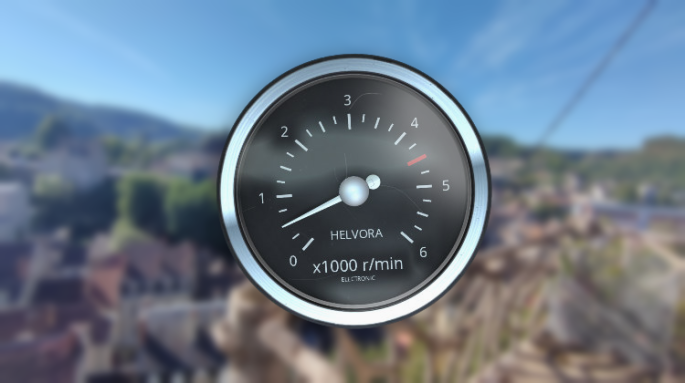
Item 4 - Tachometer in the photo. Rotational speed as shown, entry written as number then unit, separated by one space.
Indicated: 500 rpm
